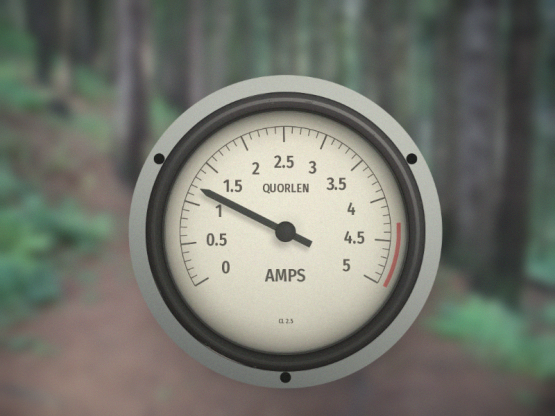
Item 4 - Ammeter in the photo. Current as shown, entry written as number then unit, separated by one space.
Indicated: 1.2 A
